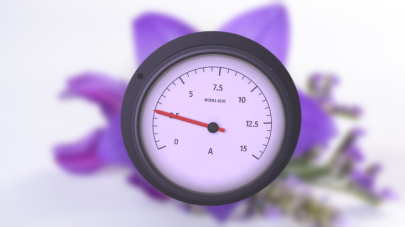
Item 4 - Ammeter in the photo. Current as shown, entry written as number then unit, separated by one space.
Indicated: 2.5 A
